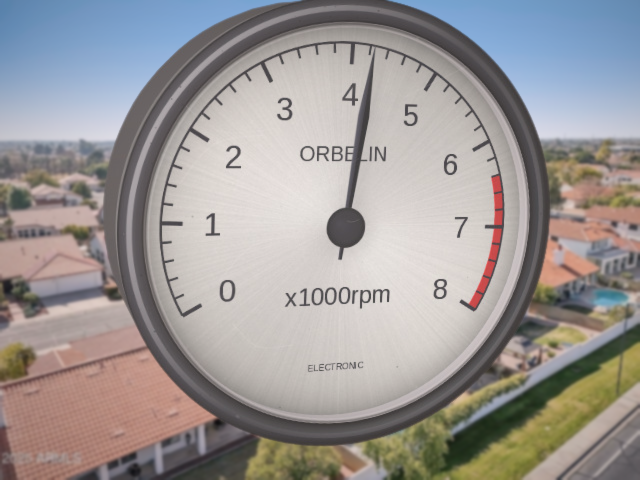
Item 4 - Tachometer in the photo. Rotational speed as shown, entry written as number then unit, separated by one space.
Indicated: 4200 rpm
